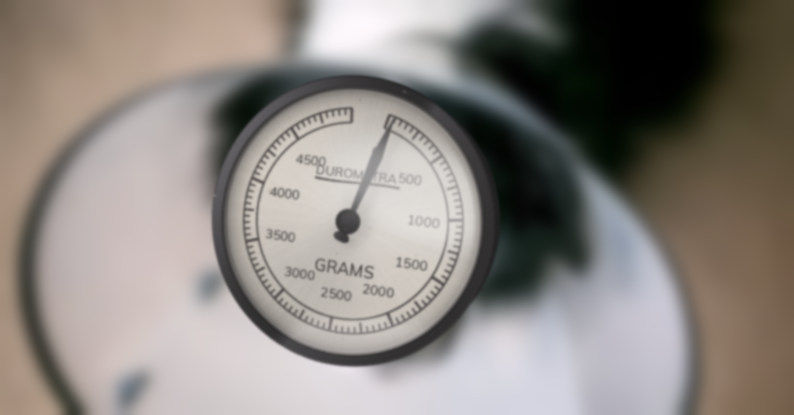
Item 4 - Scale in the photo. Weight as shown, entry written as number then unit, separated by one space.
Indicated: 50 g
